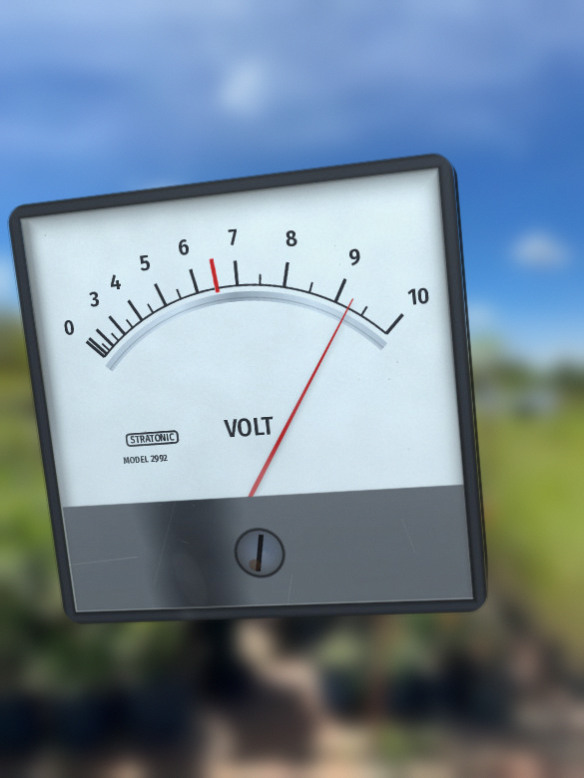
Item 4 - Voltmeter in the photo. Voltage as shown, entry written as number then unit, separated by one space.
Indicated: 9.25 V
